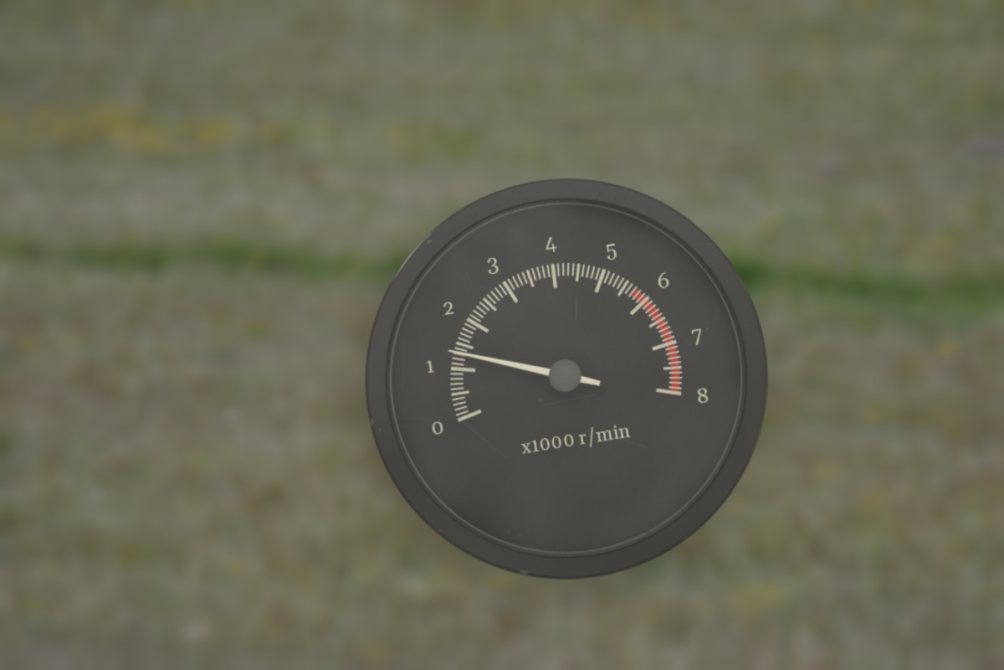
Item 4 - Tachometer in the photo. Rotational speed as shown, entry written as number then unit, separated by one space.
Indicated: 1300 rpm
